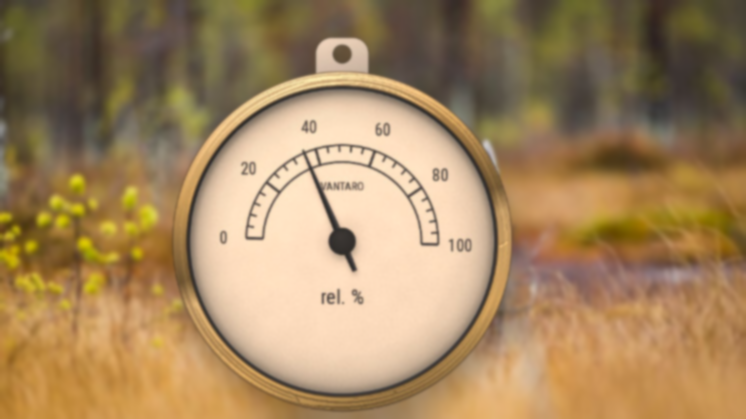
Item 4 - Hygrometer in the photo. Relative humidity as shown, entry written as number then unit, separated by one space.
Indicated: 36 %
